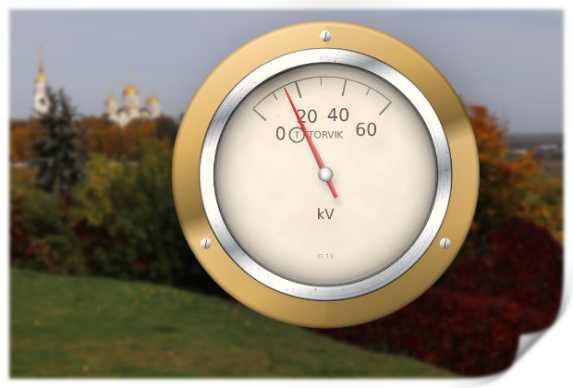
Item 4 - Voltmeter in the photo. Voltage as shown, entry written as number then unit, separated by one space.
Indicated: 15 kV
